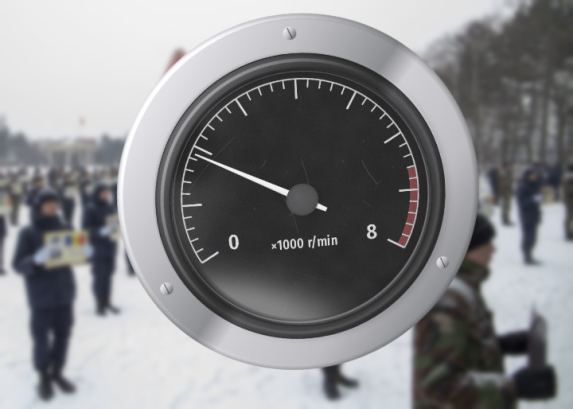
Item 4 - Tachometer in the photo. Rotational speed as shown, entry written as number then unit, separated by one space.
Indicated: 1900 rpm
